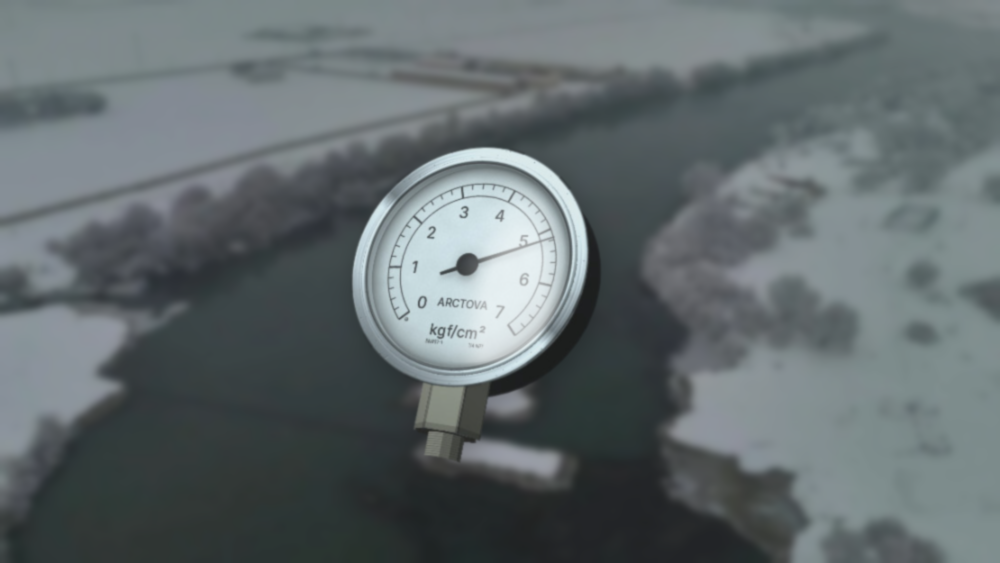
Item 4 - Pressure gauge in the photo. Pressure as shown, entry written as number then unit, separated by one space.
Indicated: 5.2 kg/cm²
